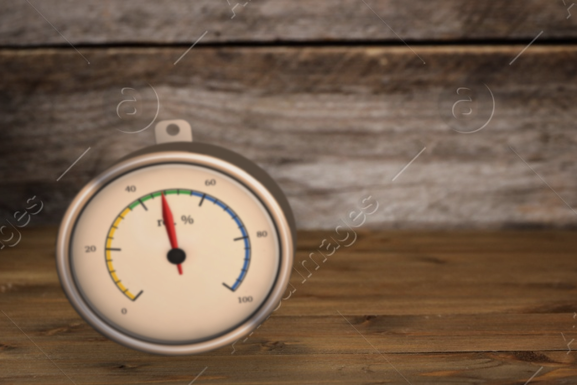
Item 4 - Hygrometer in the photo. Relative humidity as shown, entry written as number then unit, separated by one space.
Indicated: 48 %
